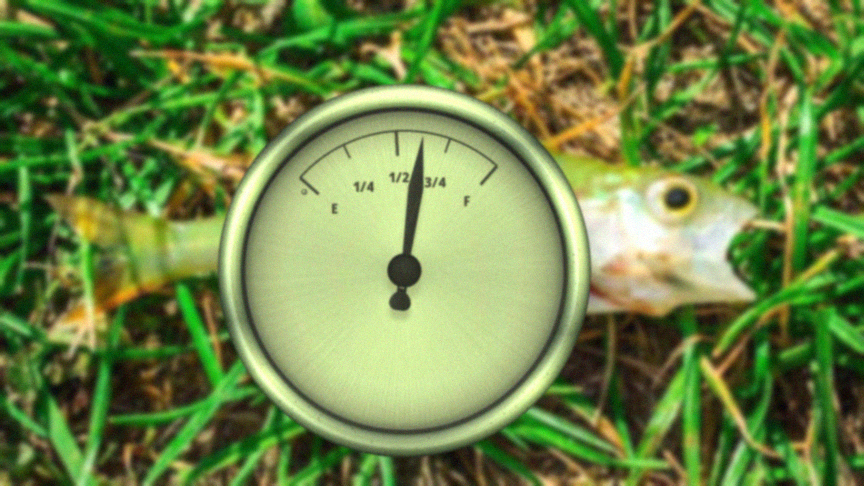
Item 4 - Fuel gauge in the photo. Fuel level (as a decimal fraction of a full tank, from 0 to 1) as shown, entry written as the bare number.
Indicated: 0.625
